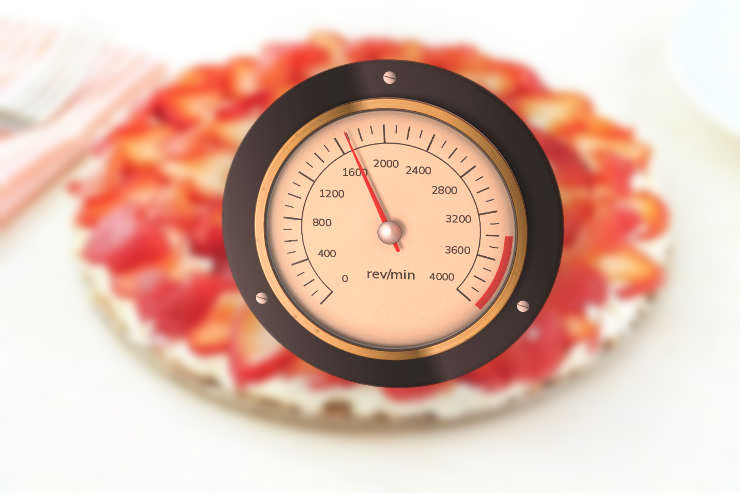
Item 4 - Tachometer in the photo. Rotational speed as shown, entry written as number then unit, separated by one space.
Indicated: 1700 rpm
